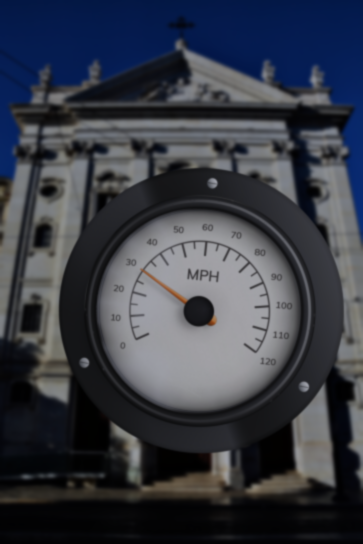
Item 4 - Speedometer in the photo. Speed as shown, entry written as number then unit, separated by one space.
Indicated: 30 mph
